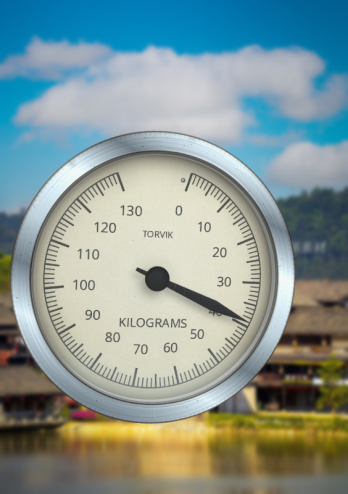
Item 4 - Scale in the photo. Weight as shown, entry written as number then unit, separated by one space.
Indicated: 39 kg
